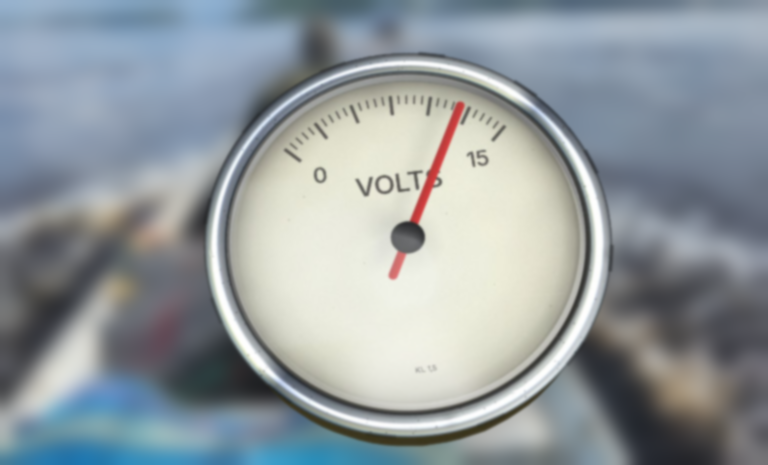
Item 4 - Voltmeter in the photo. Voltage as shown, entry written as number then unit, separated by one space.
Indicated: 12 V
